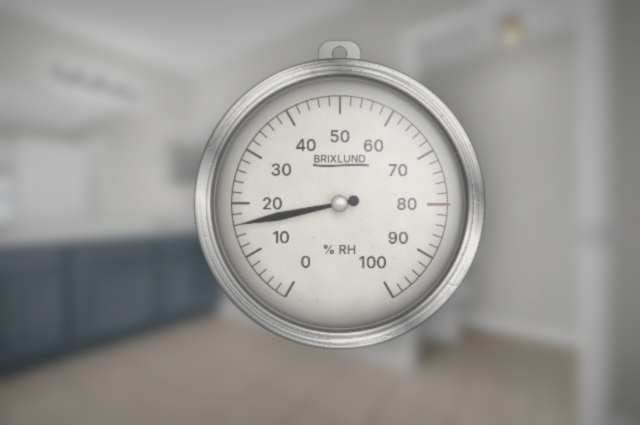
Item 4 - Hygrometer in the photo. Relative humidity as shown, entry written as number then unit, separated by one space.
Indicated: 16 %
